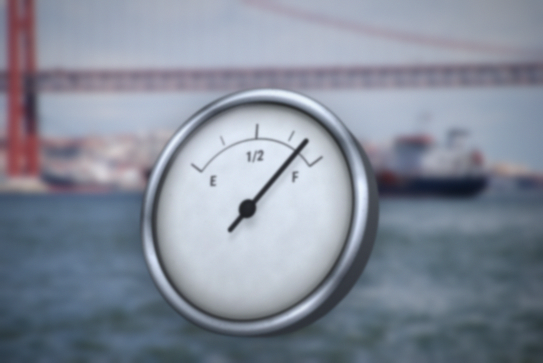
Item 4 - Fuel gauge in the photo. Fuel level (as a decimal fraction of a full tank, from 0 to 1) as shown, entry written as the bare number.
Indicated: 0.875
